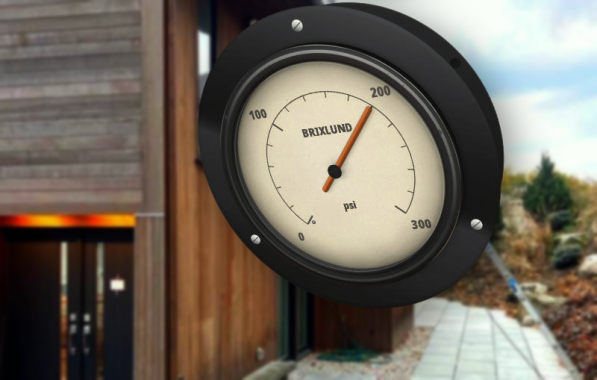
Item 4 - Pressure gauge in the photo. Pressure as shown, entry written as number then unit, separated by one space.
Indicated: 200 psi
